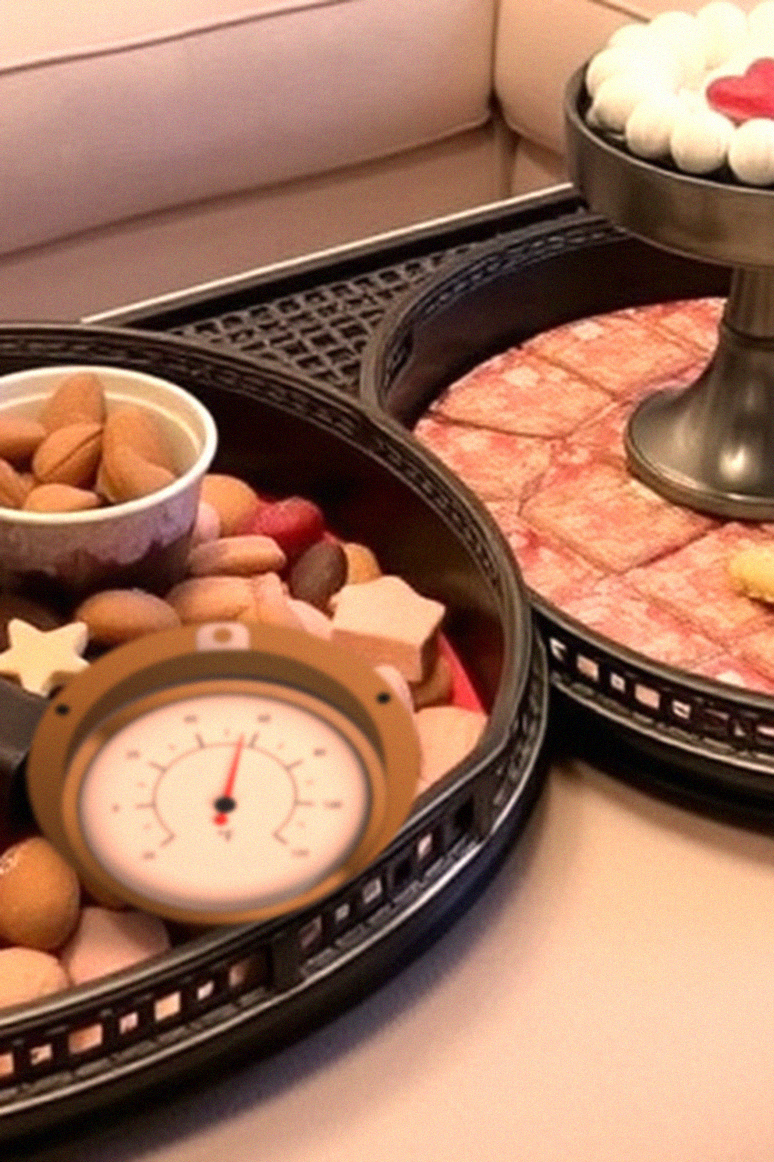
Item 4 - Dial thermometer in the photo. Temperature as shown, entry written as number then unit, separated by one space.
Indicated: 55 °F
